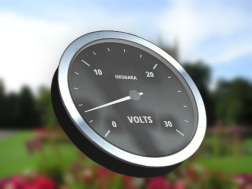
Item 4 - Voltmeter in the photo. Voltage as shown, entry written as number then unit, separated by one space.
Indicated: 3 V
